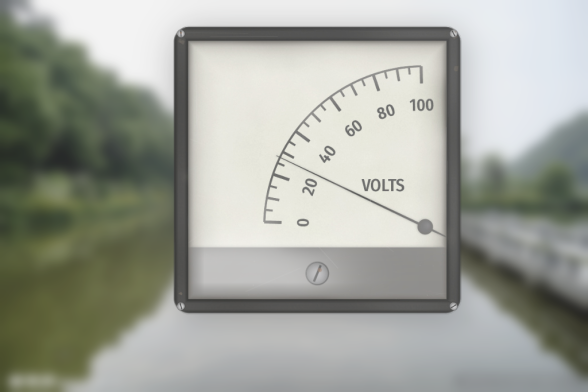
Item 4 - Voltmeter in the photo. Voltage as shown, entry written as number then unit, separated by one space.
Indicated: 27.5 V
